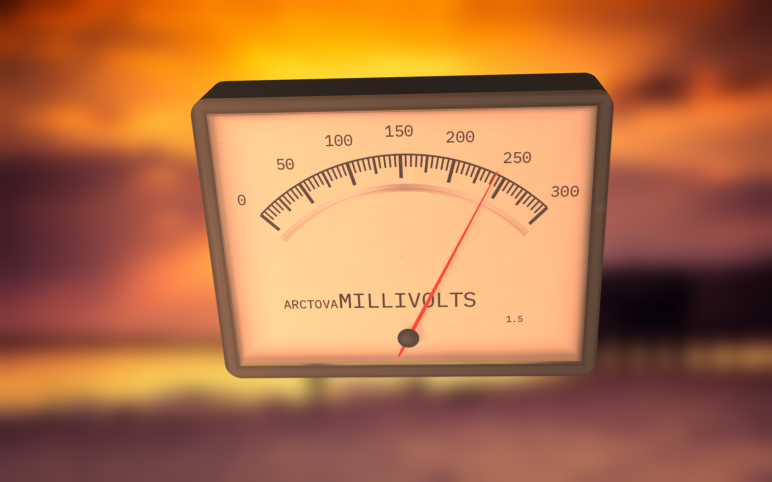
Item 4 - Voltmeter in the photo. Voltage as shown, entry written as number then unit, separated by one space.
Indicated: 240 mV
